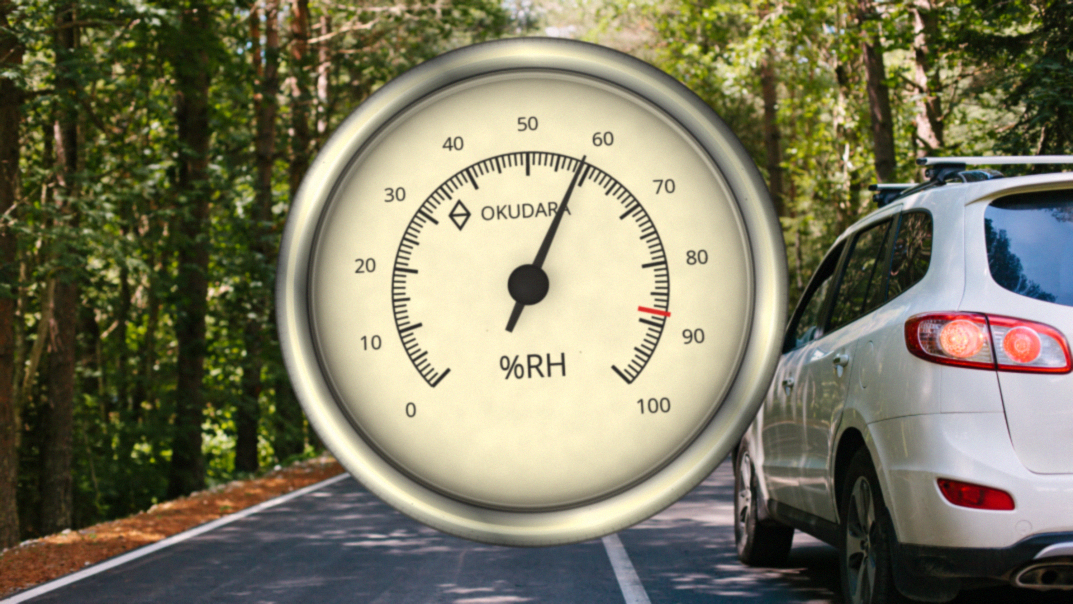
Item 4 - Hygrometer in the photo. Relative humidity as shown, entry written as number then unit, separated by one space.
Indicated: 59 %
